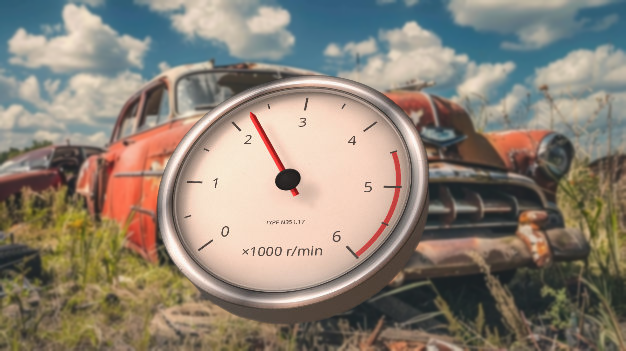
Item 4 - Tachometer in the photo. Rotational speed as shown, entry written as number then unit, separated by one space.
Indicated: 2250 rpm
